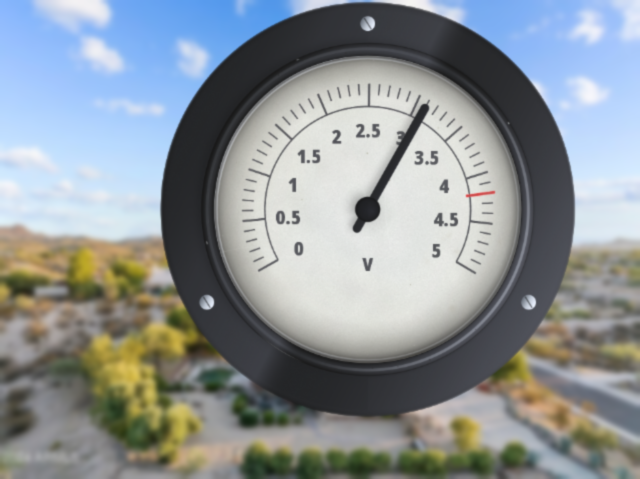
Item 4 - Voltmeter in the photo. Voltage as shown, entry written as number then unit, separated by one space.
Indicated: 3.1 V
